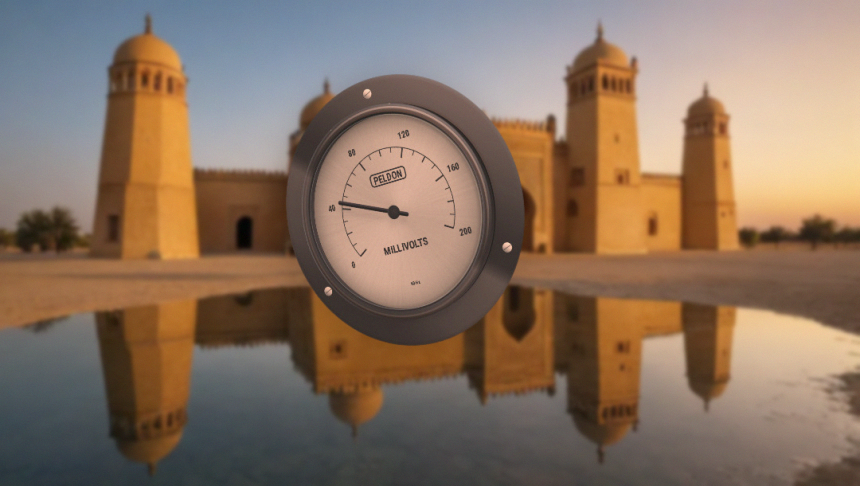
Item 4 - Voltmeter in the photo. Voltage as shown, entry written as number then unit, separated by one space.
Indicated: 45 mV
